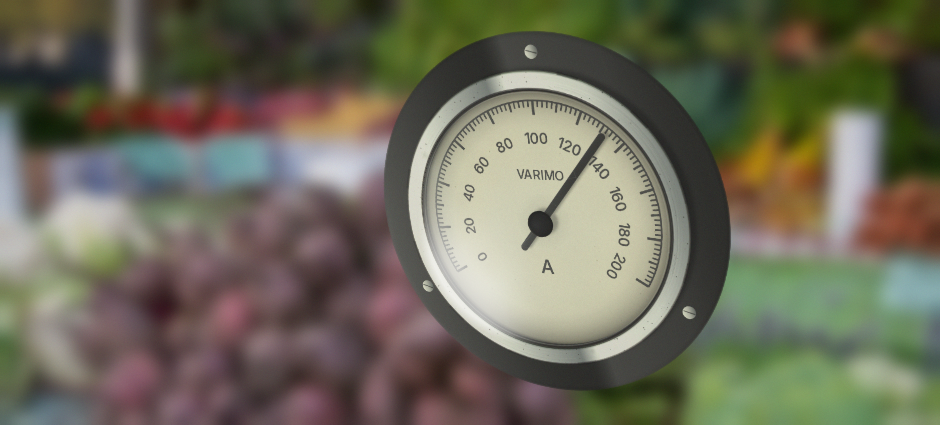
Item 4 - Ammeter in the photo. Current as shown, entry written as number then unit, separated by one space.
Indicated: 132 A
